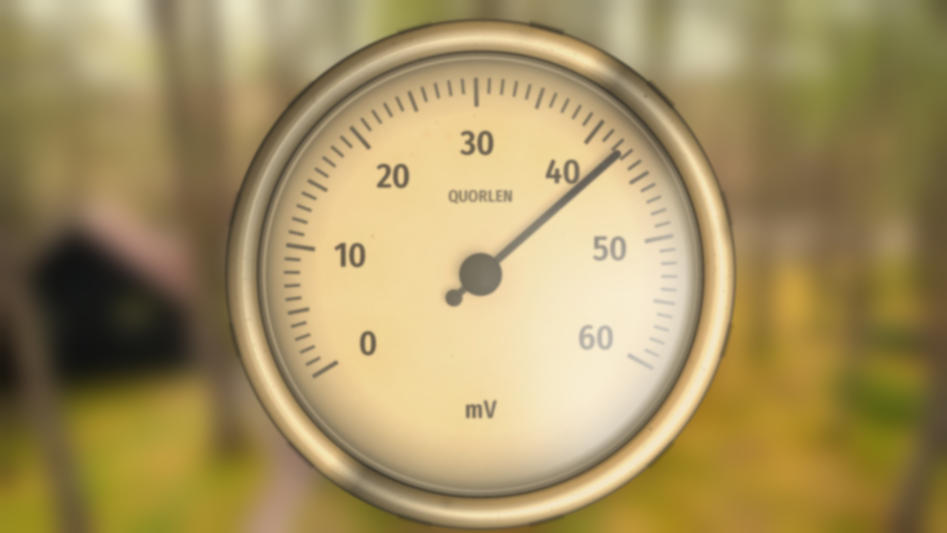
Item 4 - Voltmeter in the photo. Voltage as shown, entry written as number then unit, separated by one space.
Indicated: 42.5 mV
